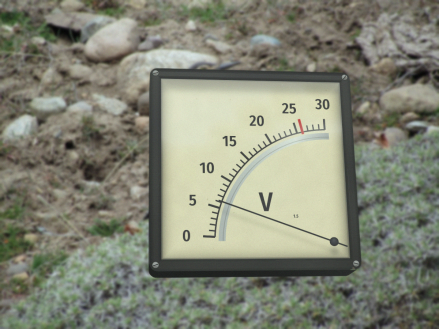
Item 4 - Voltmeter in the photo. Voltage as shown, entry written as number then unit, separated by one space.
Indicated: 6 V
